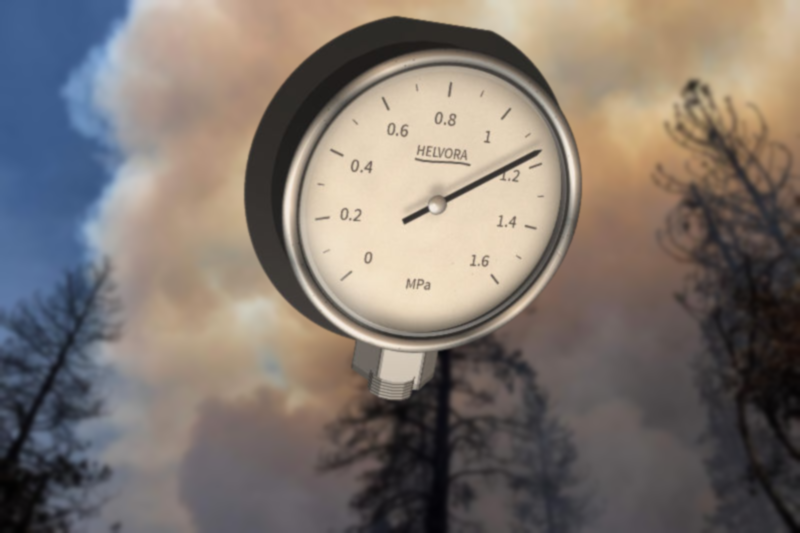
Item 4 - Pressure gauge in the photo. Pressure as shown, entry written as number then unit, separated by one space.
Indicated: 1.15 MPa
